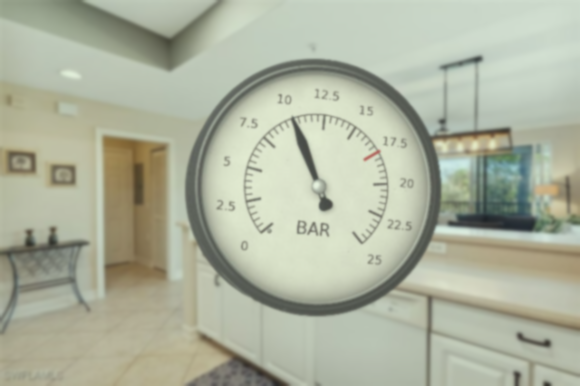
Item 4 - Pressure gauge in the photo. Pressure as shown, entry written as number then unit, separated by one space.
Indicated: 10 bar
